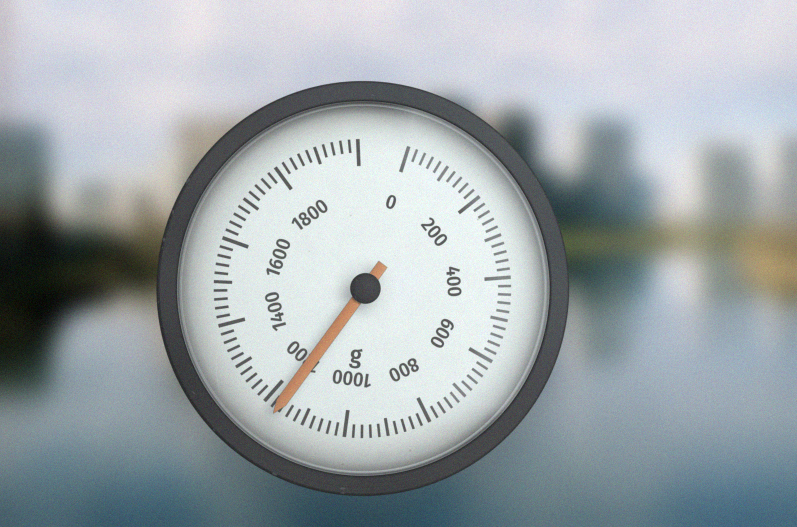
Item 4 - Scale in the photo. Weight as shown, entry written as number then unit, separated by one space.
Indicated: 1170 g
